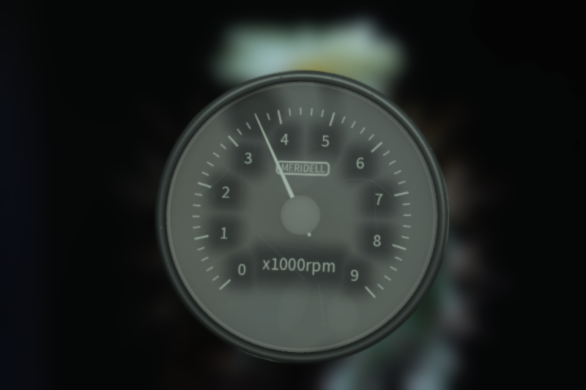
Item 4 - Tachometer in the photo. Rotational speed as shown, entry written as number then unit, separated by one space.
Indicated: 3600 rpm
